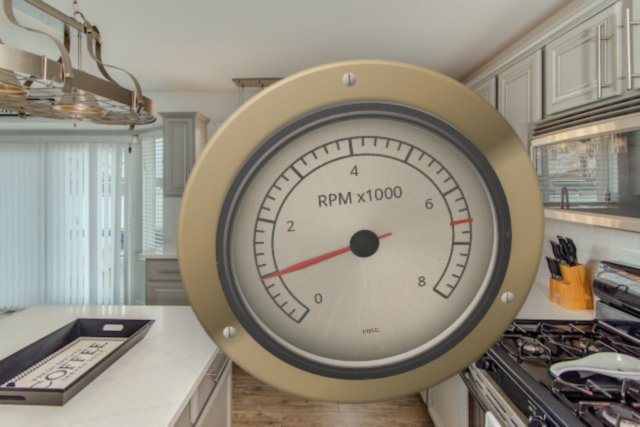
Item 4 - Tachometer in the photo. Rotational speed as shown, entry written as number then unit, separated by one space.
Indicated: 1000 rpm
